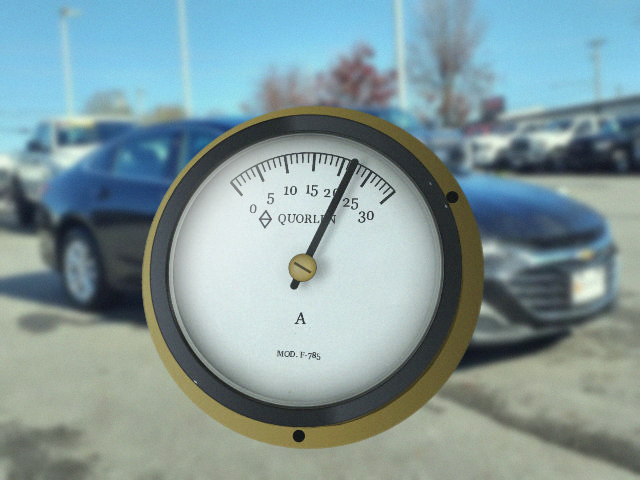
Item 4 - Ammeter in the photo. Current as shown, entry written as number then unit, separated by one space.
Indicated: 22 A
